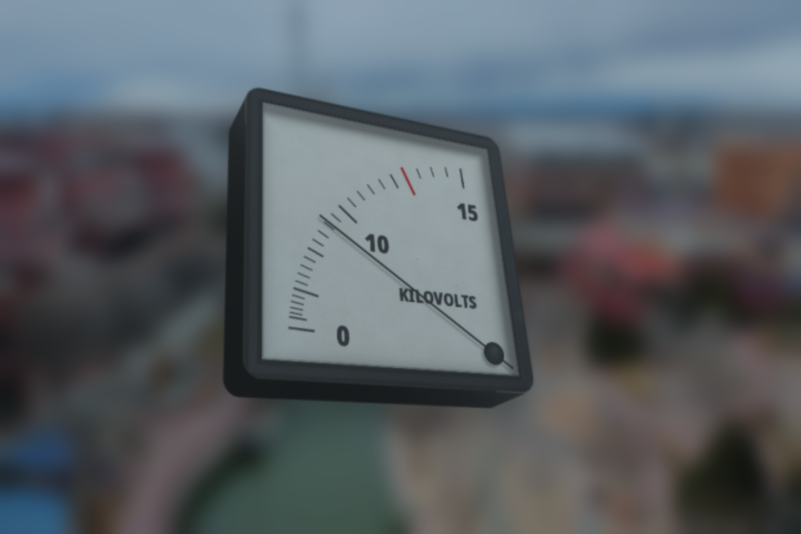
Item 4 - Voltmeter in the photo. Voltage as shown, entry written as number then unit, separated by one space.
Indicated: 9 kV
